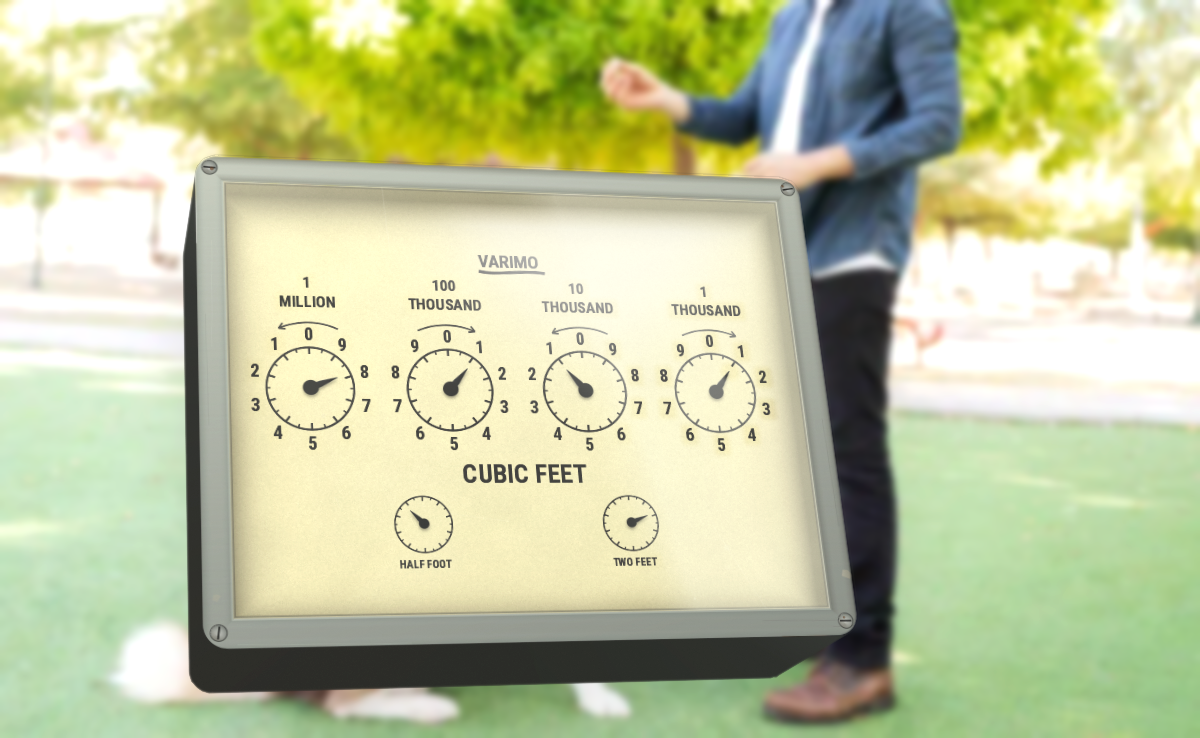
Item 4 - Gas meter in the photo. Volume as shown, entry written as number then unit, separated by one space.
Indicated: 811100 ft³
